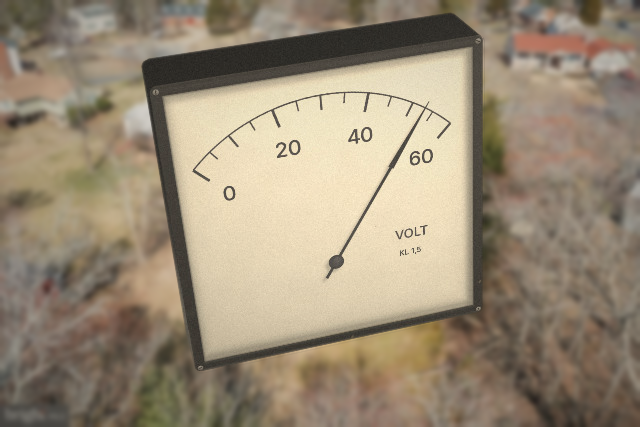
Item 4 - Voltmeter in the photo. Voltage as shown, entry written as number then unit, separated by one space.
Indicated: 52.5 V
